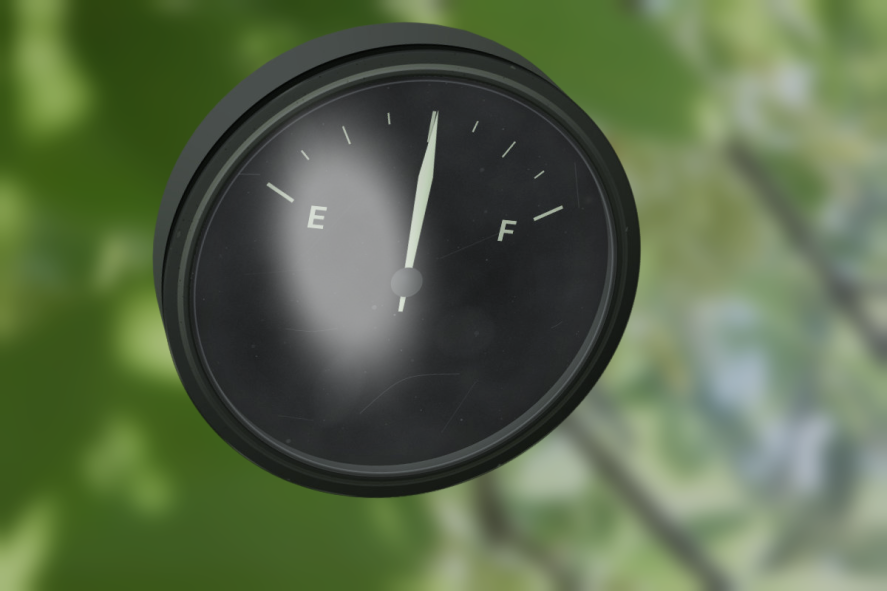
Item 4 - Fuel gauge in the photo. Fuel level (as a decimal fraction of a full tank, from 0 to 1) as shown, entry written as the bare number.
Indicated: 0.5
